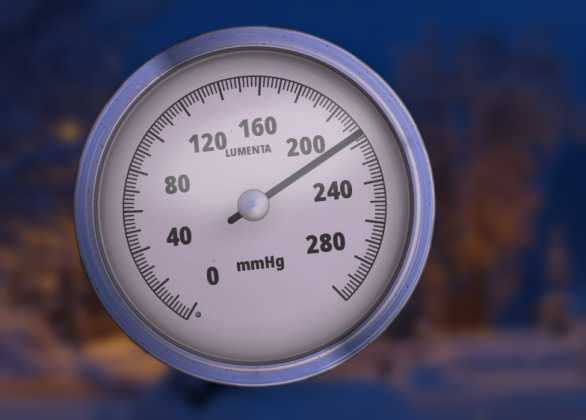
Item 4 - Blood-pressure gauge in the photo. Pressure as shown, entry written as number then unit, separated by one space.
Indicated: 216 mmHg
